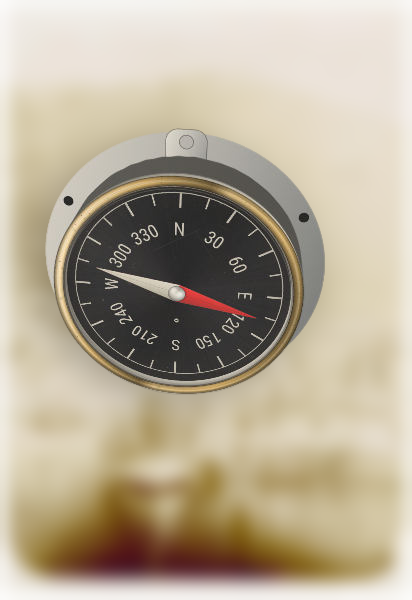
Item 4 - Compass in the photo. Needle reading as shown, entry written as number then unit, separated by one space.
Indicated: 105 °
